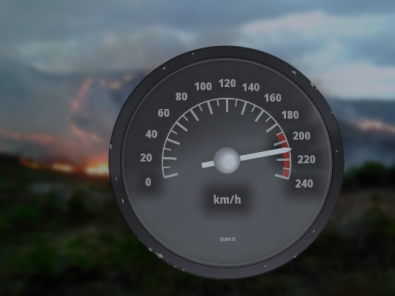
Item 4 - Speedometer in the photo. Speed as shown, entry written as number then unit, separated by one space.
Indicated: 210 km/h
